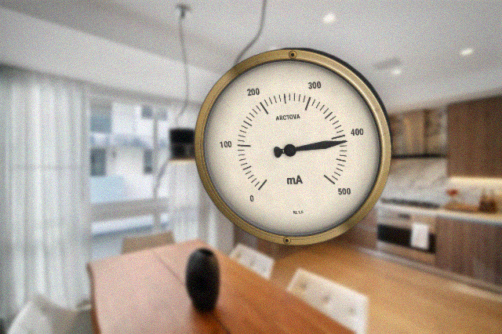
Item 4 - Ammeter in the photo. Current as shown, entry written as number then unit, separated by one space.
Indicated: 410 mA
